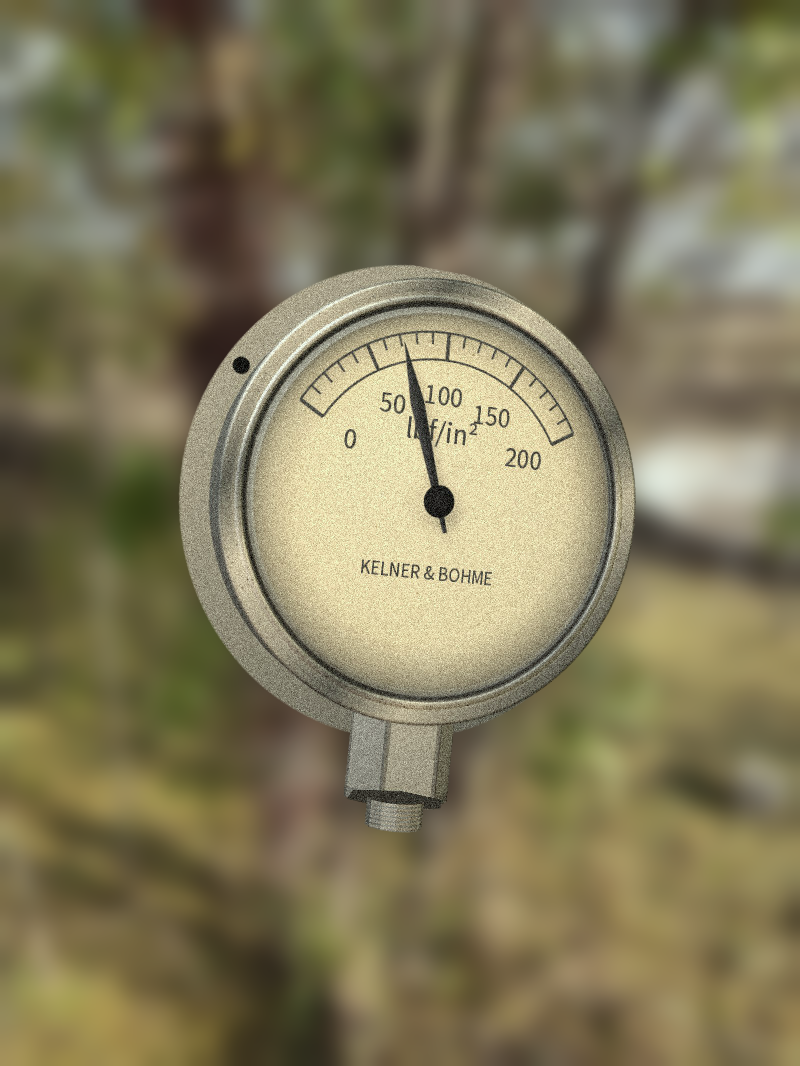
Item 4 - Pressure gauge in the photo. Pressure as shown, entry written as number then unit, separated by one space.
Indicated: 70 psi
